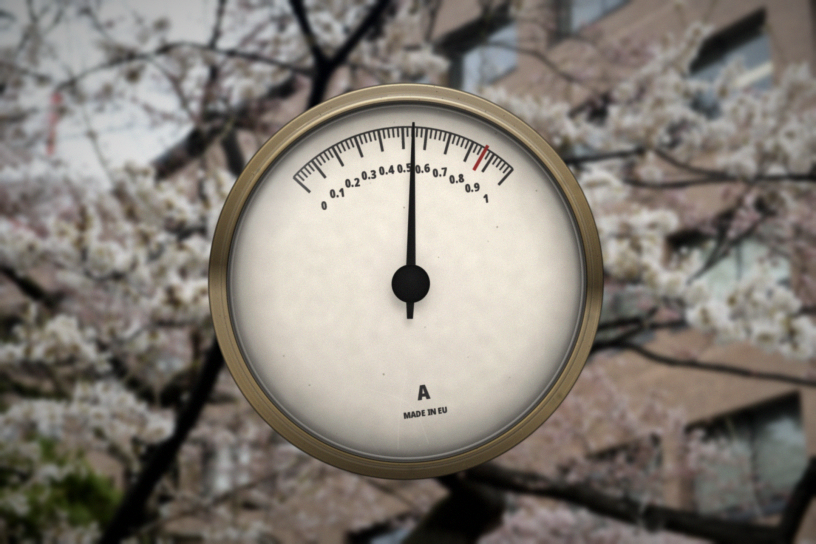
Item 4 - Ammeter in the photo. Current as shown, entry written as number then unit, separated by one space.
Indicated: 0.54 A
